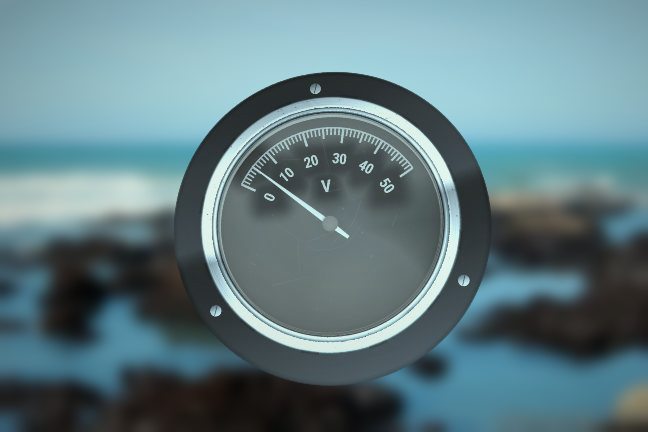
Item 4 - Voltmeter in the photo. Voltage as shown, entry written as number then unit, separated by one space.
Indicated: 5 V
